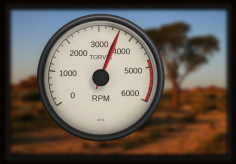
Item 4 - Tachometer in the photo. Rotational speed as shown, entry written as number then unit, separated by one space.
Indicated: 3600 rpm
